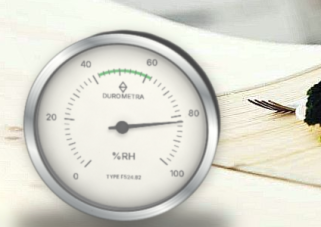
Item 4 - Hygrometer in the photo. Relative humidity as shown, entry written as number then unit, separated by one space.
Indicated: 82 %
